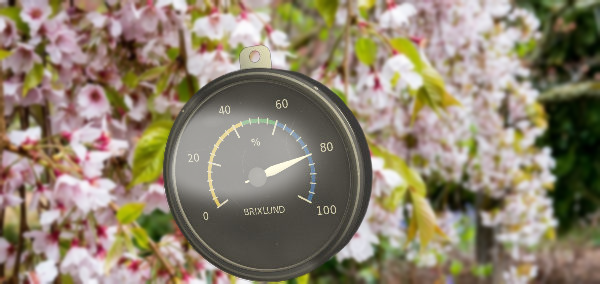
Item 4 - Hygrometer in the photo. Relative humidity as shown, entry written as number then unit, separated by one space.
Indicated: 80 %
